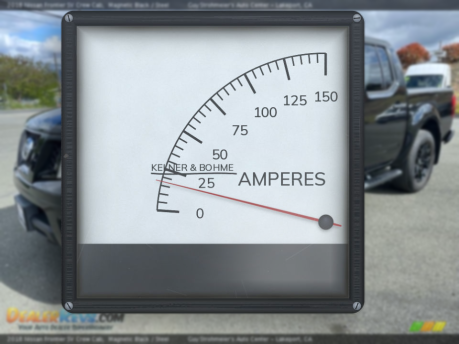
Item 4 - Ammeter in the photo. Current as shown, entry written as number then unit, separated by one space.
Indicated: 17.5 A
